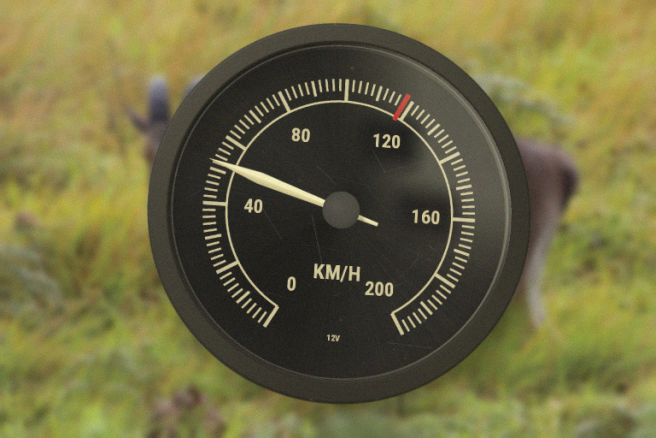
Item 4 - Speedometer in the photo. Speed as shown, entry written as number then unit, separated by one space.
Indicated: 52 km/h
